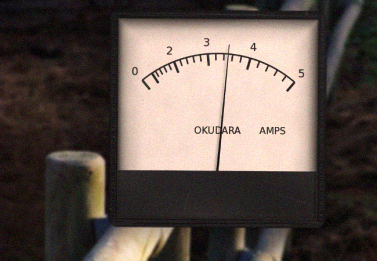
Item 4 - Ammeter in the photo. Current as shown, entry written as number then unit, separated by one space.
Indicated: 3.5 A
